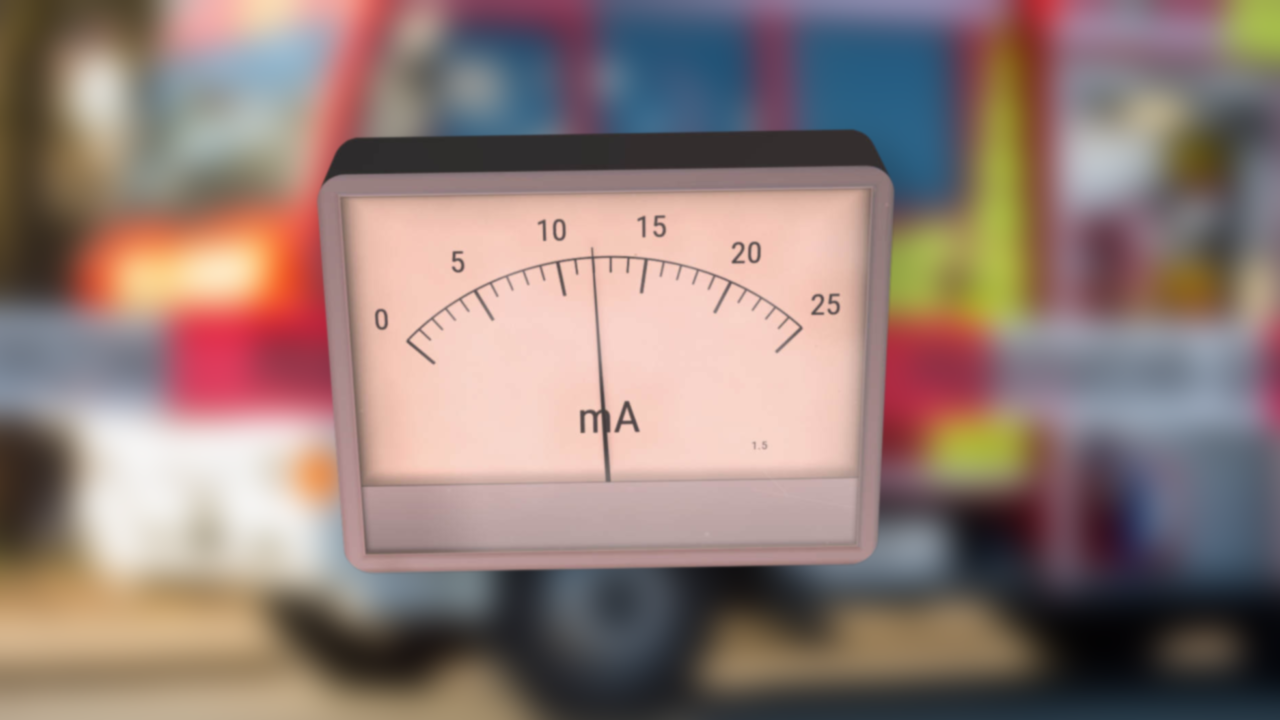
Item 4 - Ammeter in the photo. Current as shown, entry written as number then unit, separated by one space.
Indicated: 12 mA
